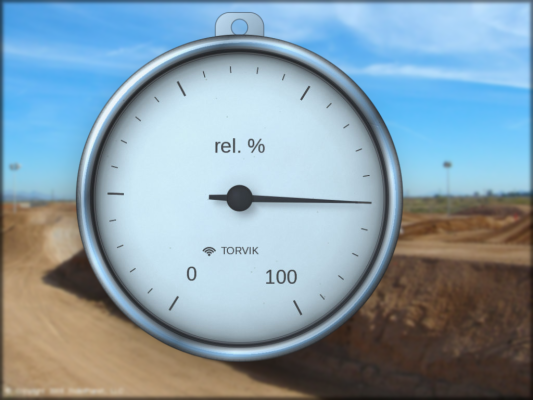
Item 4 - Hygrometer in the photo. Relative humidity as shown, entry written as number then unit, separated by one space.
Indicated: 80 %
